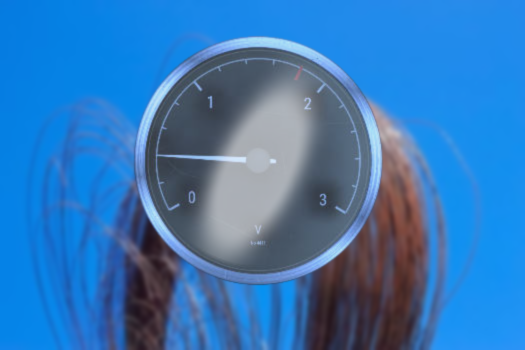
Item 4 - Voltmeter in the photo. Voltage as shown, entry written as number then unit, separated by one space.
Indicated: 0.4 V
